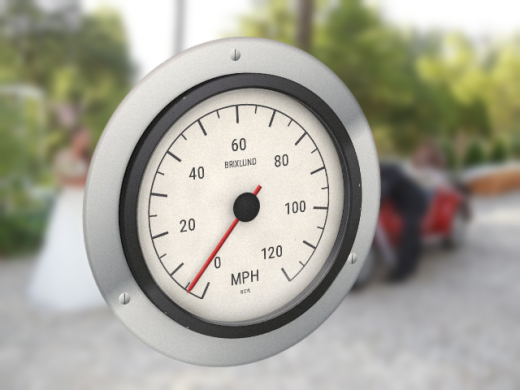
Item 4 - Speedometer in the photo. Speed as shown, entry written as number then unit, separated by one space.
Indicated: 5 mph
